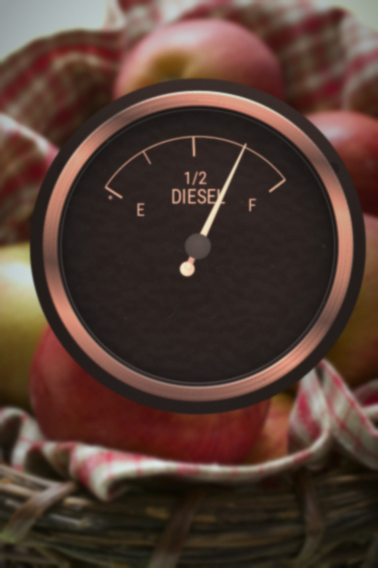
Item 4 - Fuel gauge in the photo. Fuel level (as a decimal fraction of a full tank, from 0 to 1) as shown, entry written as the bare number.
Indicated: 0.75
